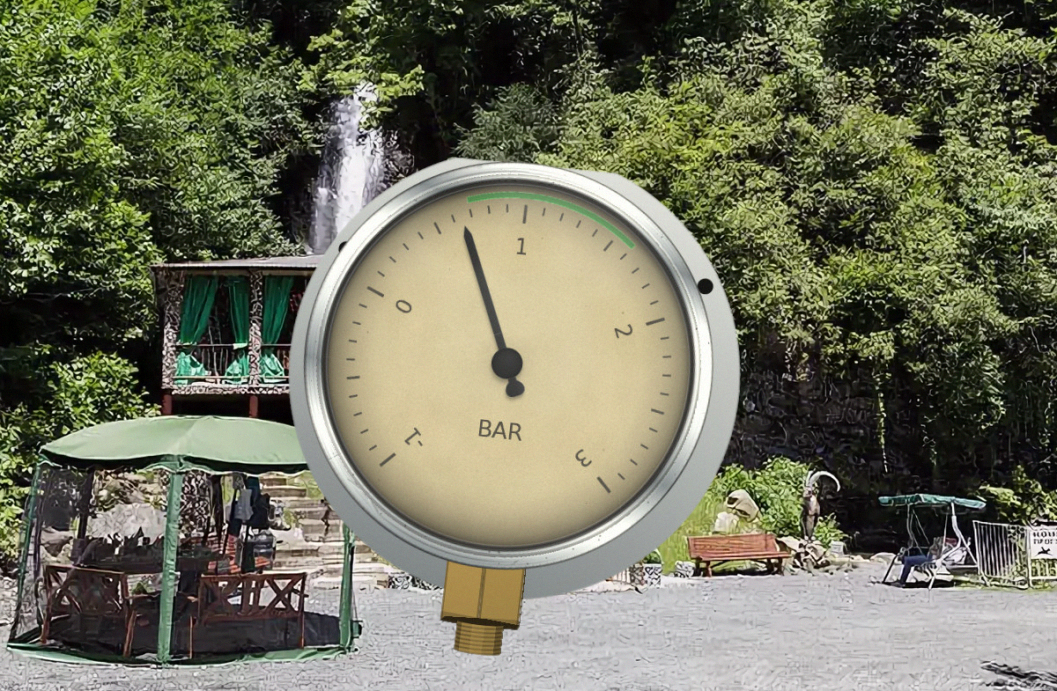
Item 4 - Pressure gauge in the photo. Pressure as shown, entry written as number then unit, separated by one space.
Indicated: 0.65 bar
